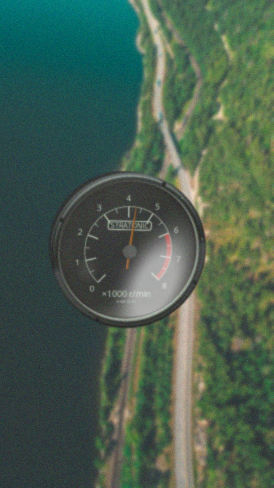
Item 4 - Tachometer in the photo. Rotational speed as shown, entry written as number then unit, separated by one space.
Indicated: 4250 rpm
